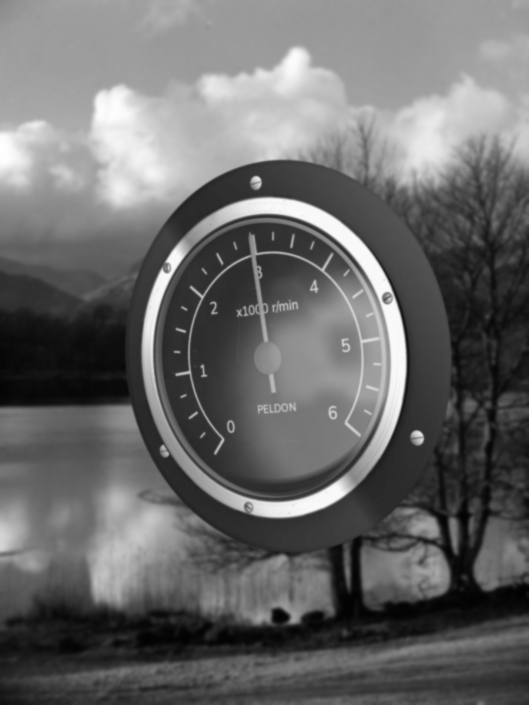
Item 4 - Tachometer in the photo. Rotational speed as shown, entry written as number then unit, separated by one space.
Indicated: 3000 rpm
